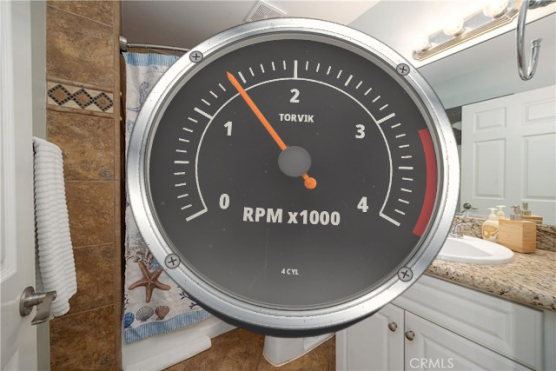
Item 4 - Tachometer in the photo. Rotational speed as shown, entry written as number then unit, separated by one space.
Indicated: 1400 rpm
